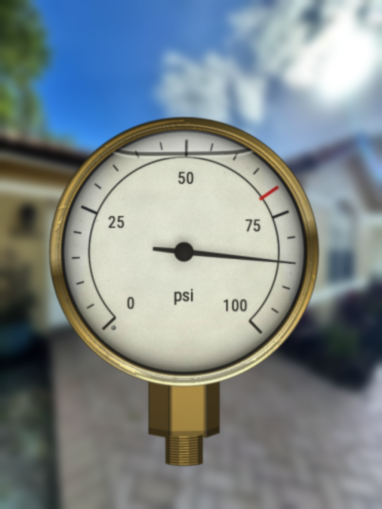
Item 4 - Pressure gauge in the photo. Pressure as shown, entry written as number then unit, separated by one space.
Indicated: 85 psi
